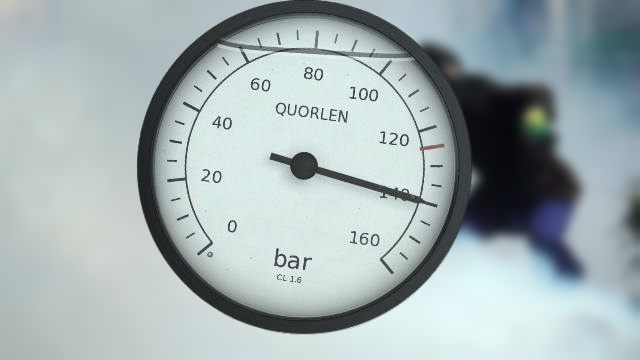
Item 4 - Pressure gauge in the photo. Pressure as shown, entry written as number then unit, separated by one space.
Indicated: 140 bar
